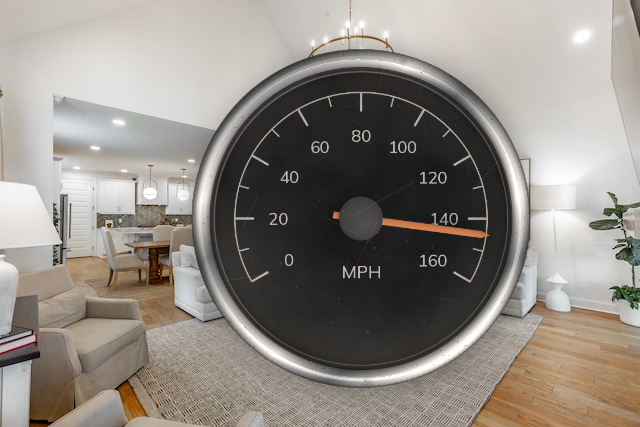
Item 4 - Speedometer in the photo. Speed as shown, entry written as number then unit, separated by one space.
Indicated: 145 mph
